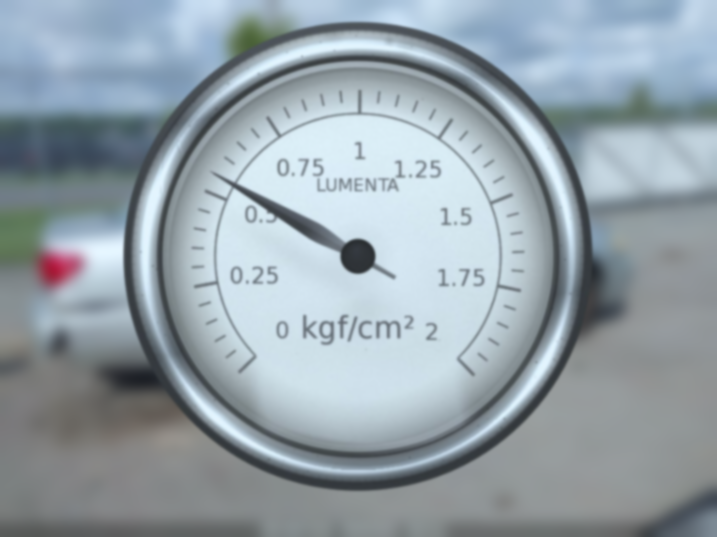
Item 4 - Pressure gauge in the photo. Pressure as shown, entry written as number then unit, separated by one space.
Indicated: 0.55 kg/cm²
